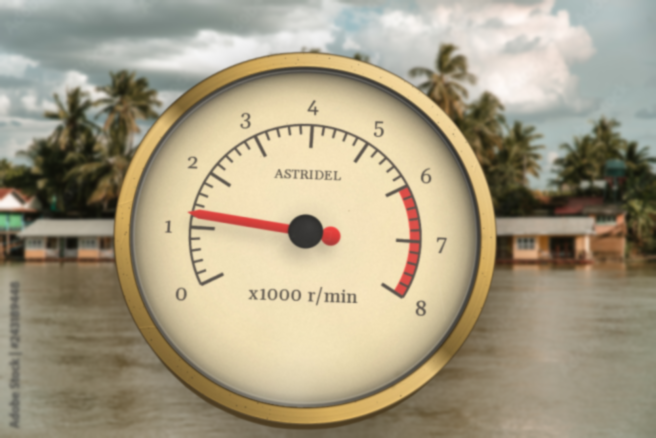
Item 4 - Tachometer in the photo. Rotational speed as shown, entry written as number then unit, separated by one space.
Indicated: 1200 rpm
